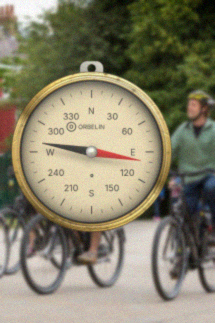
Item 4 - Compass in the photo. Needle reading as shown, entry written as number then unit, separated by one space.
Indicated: 100 °
